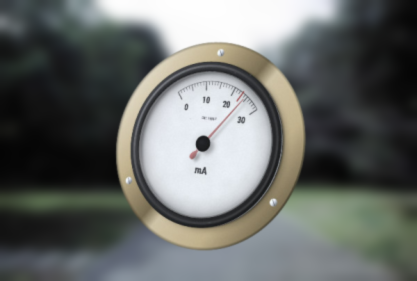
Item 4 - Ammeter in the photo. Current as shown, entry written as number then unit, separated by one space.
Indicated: 25 mA
